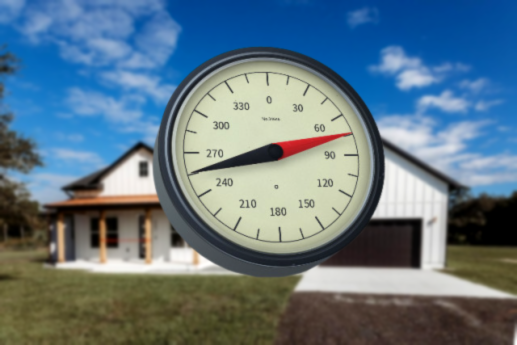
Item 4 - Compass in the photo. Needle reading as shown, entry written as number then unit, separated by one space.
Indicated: 75 °
